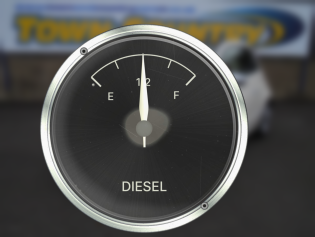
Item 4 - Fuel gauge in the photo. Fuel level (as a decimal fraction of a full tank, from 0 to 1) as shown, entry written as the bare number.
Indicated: 0.5
